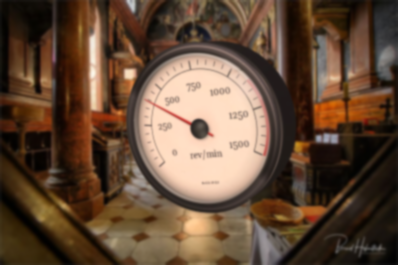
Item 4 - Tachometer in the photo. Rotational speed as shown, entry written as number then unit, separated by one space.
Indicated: 400 rpm
